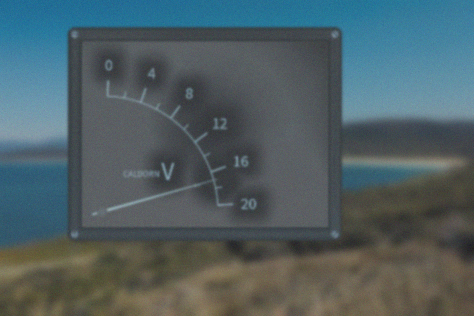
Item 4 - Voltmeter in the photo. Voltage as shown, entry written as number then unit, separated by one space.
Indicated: 17 V
